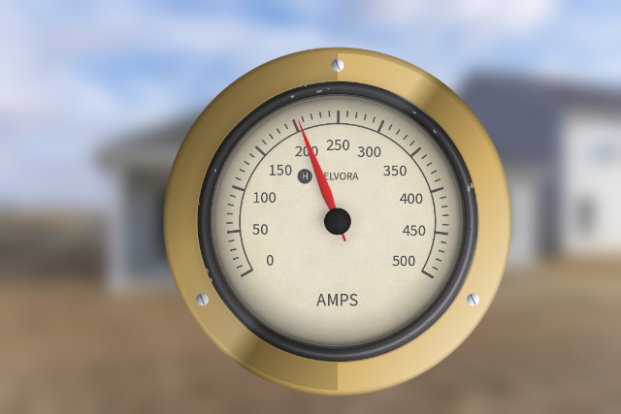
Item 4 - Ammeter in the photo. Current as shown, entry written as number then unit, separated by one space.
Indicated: 205 A
